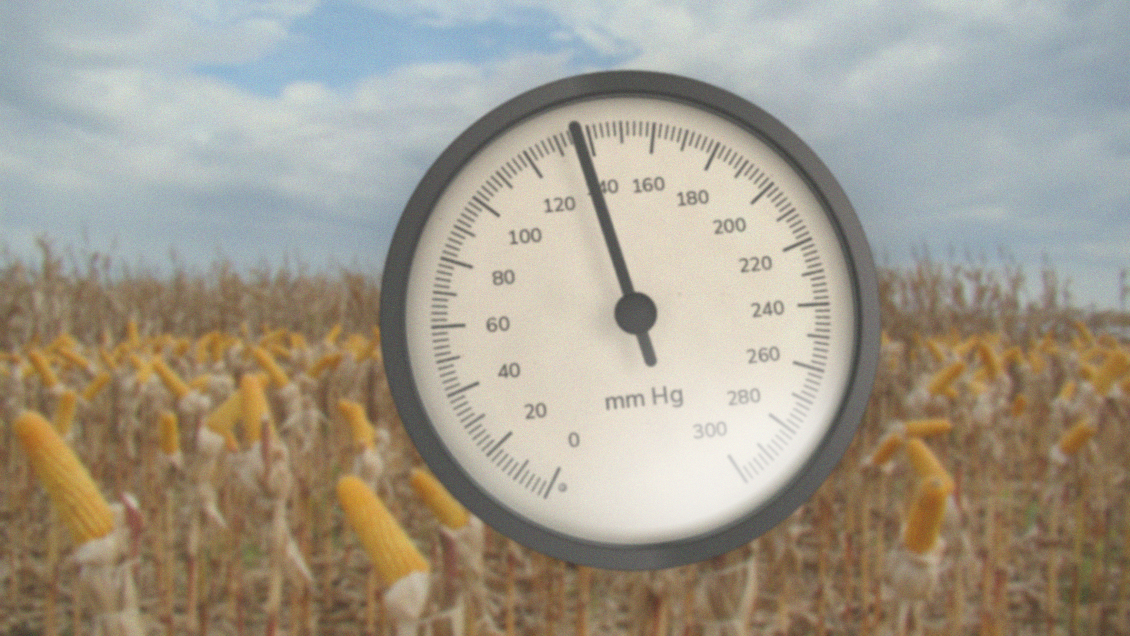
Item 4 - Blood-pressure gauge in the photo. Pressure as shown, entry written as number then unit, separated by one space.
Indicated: 136 mmHg
